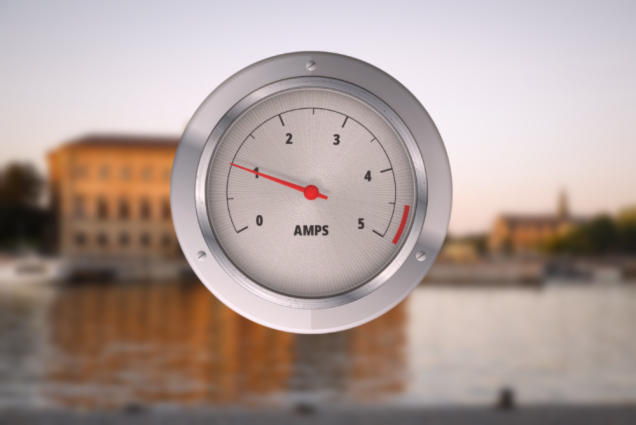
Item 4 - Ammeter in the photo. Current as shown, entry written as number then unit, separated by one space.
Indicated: 1 A
